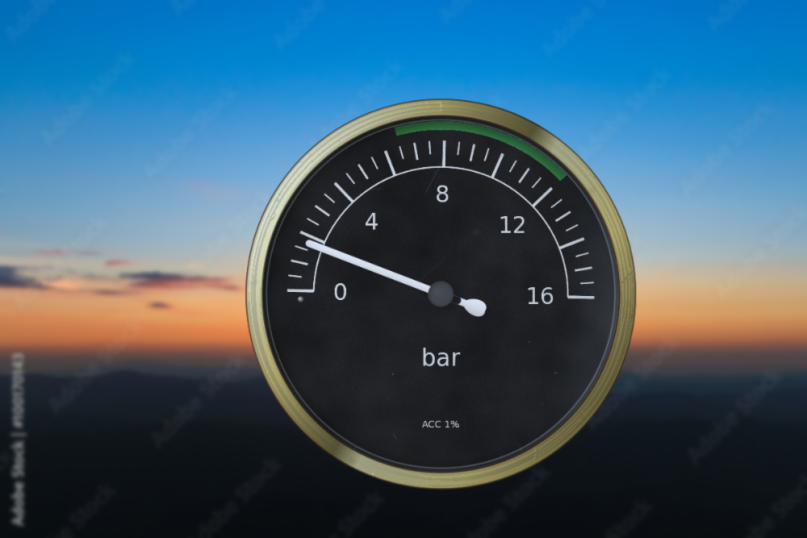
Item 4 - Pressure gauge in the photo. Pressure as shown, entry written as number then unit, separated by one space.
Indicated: 1.75 bar
